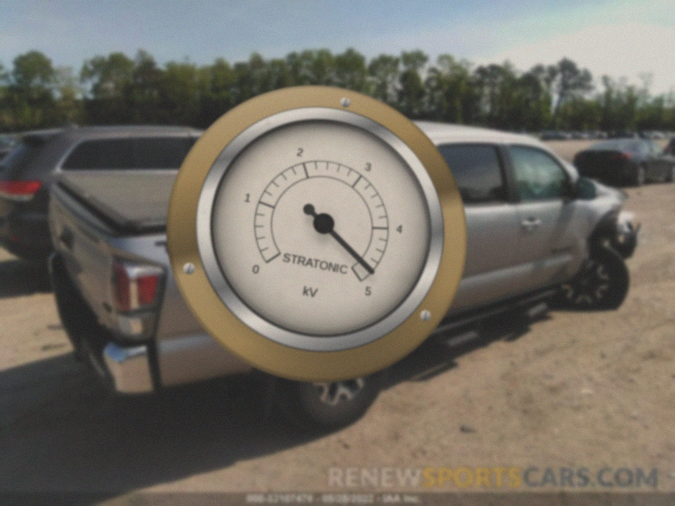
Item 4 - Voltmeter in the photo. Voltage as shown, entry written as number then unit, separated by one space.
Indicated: 4.8 kV
